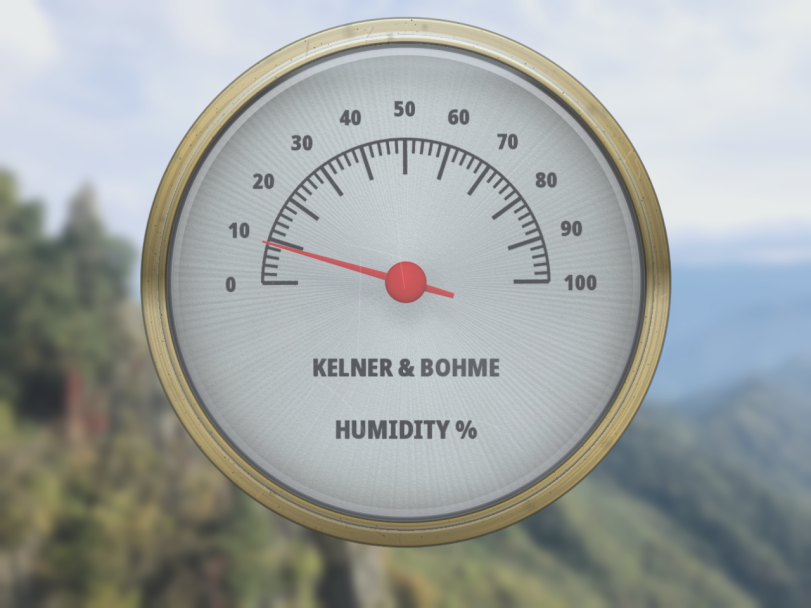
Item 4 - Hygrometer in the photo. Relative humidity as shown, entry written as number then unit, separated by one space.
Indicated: 9 %
